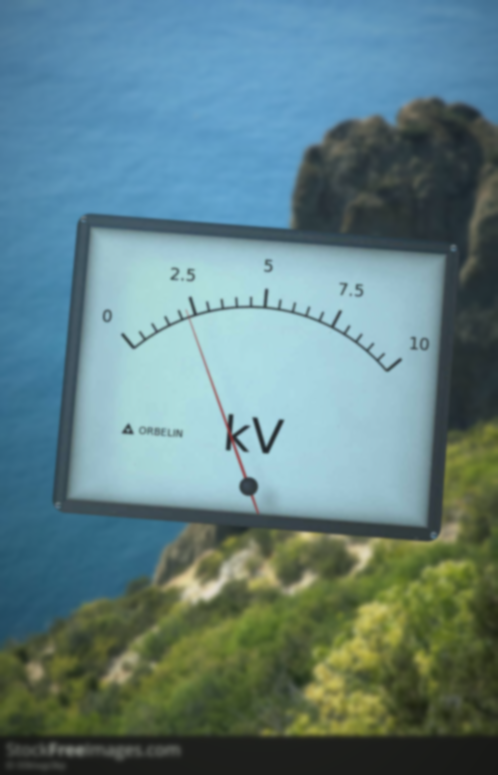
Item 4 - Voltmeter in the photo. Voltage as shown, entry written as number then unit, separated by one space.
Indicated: 2.25 kV
